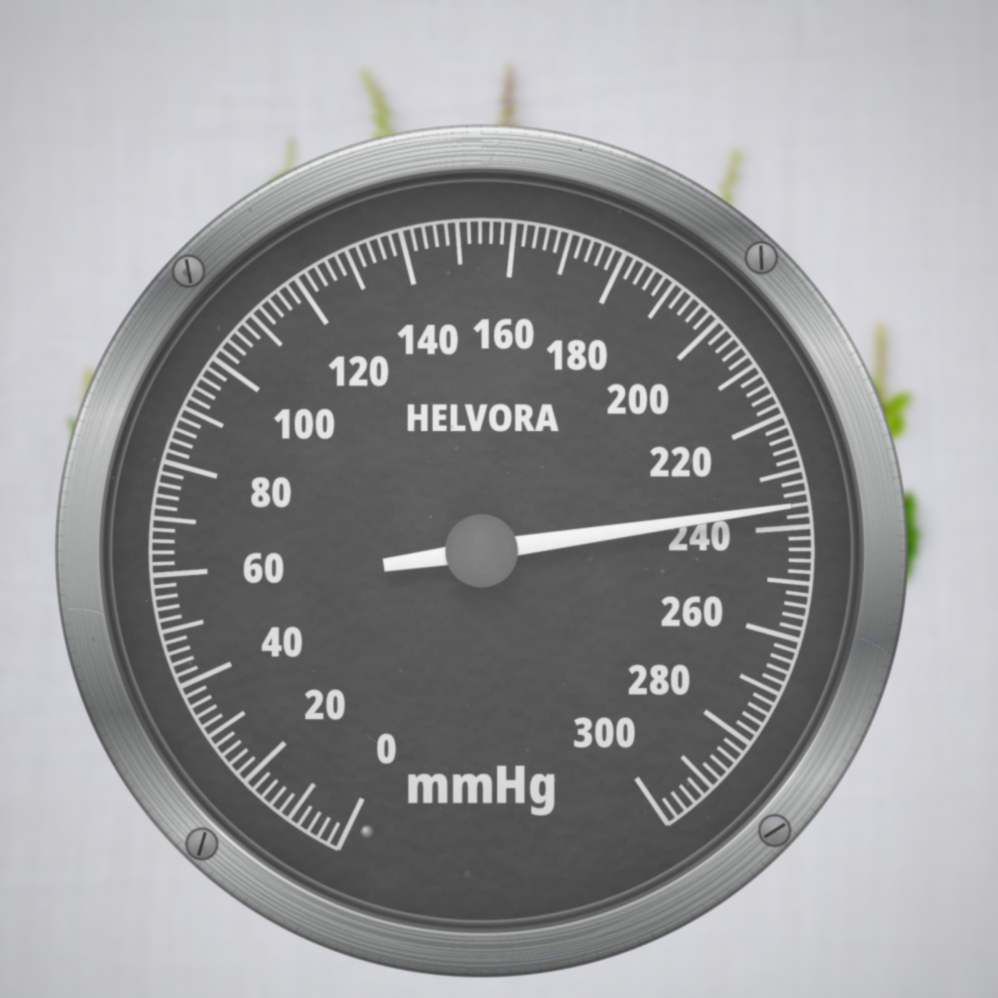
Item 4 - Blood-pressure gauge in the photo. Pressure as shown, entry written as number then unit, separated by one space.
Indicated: 236 mmHg
